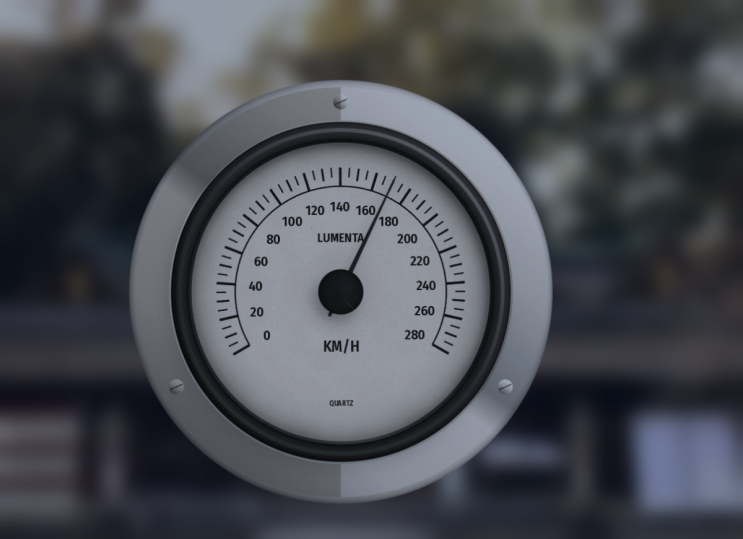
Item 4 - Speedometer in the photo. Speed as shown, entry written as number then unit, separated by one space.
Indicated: 170 km/h
